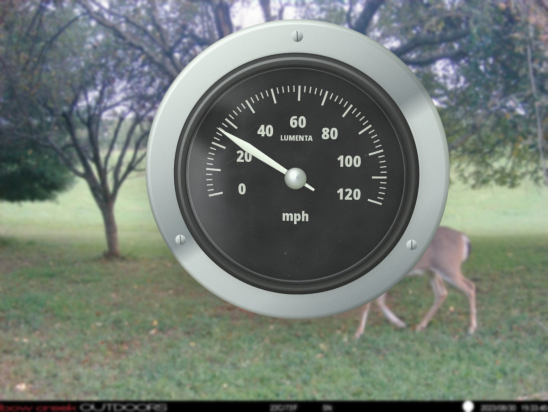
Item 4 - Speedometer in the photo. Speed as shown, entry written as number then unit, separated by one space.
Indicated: 26 mph
